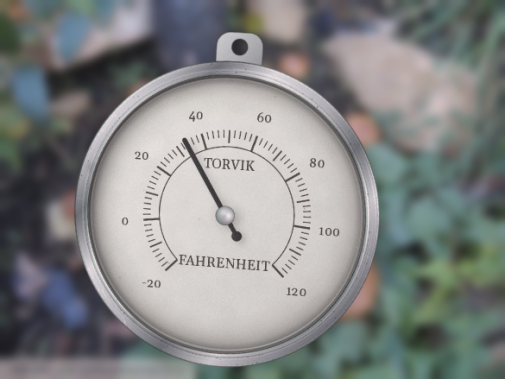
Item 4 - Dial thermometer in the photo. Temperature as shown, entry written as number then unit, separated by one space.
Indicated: 34 °F
